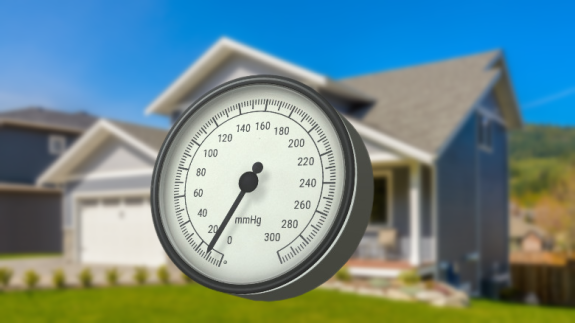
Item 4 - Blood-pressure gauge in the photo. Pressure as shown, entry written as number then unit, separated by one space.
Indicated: 10 mmHg
